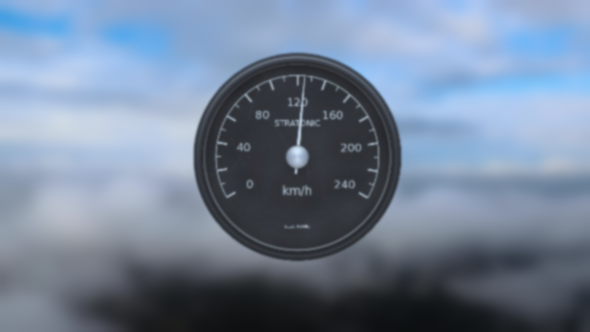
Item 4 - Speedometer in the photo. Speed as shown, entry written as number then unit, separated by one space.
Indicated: 125 km/h
